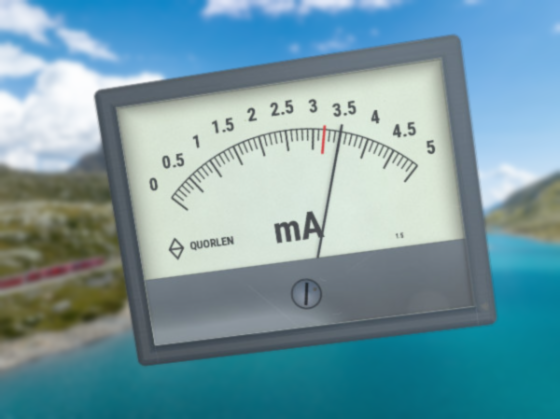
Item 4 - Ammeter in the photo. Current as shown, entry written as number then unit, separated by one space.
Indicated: 3.5 mA
